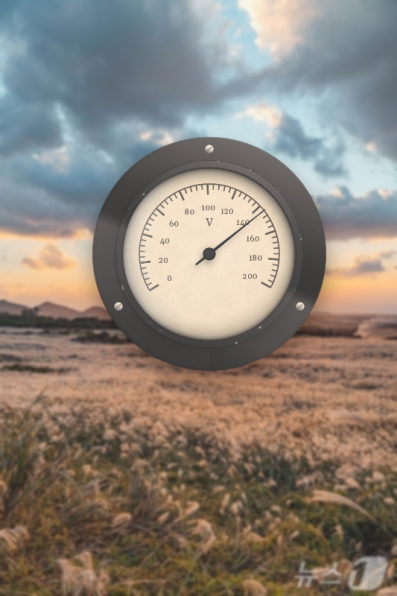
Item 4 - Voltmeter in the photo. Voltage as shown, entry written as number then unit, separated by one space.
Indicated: 144 V
